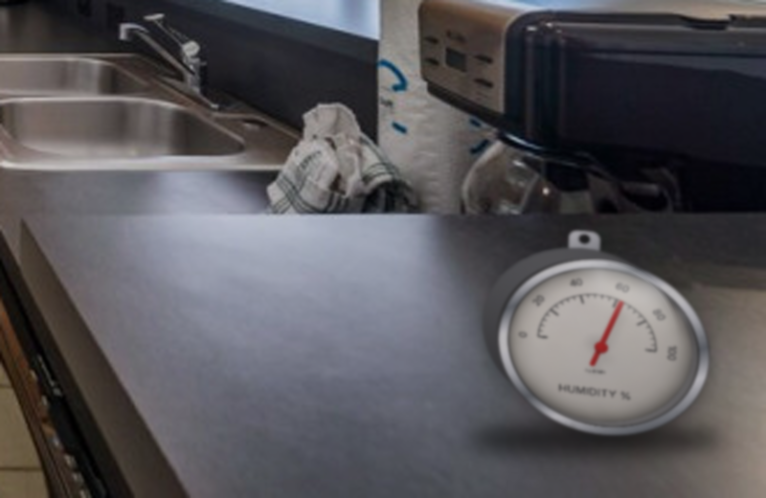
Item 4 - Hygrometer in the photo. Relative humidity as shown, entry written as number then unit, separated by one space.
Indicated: 60 %
